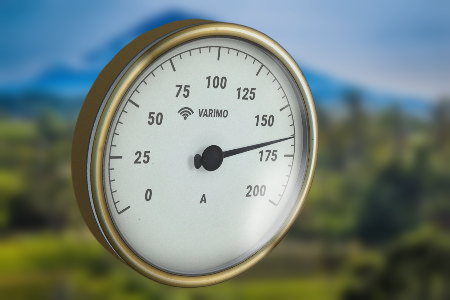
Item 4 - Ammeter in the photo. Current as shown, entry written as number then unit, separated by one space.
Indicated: 165 A
